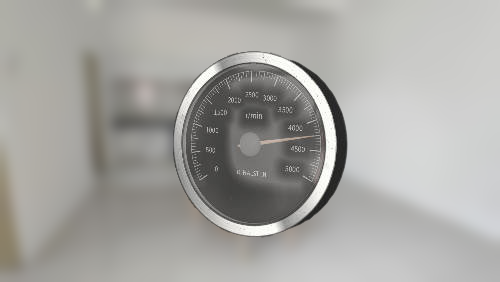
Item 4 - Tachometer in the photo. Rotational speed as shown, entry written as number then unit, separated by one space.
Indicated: 4250 rpm
